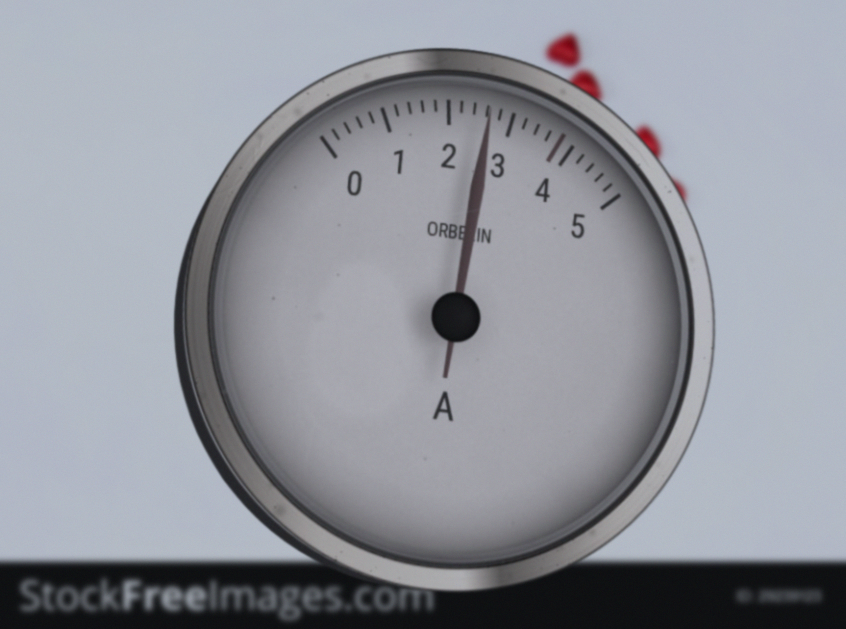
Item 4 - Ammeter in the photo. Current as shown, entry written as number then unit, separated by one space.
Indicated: 2.6 A
